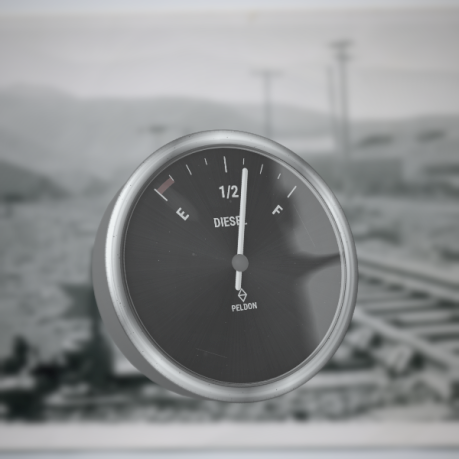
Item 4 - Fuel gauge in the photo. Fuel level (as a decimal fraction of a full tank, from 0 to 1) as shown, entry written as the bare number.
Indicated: 0.625
